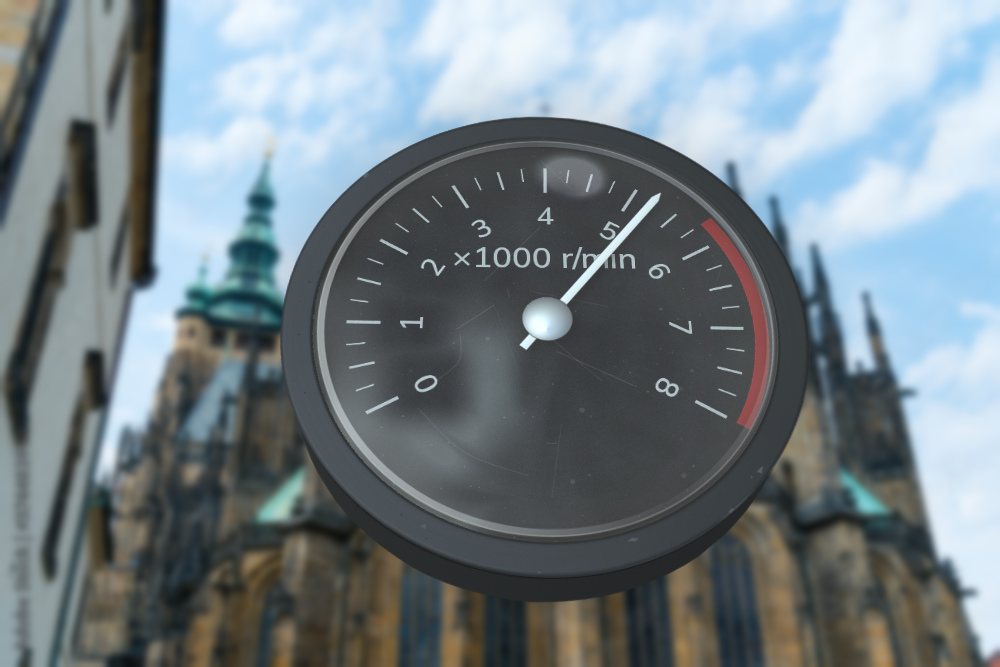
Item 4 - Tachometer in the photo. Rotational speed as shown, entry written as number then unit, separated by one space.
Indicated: 5250 rpm
